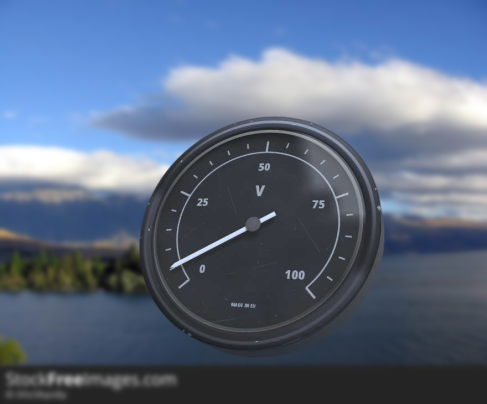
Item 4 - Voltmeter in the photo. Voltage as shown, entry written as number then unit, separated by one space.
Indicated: 5 V
